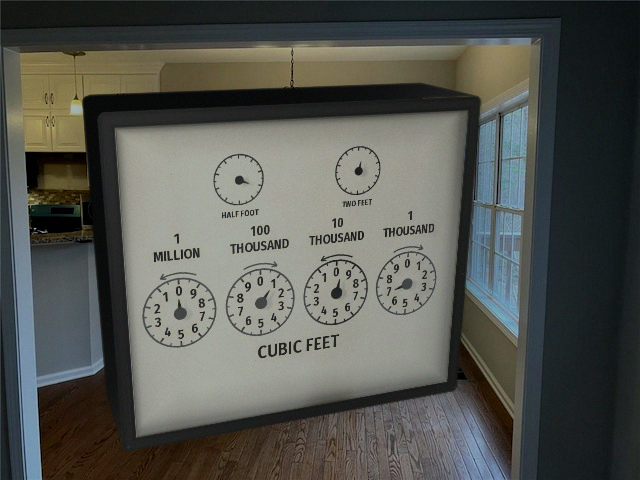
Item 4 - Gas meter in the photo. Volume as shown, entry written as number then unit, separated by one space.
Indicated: 9700 ft³
